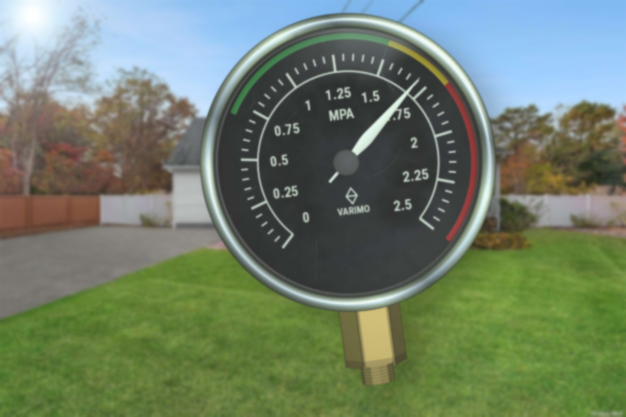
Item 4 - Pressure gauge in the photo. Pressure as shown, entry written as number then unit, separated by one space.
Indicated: 1.7 MPa
